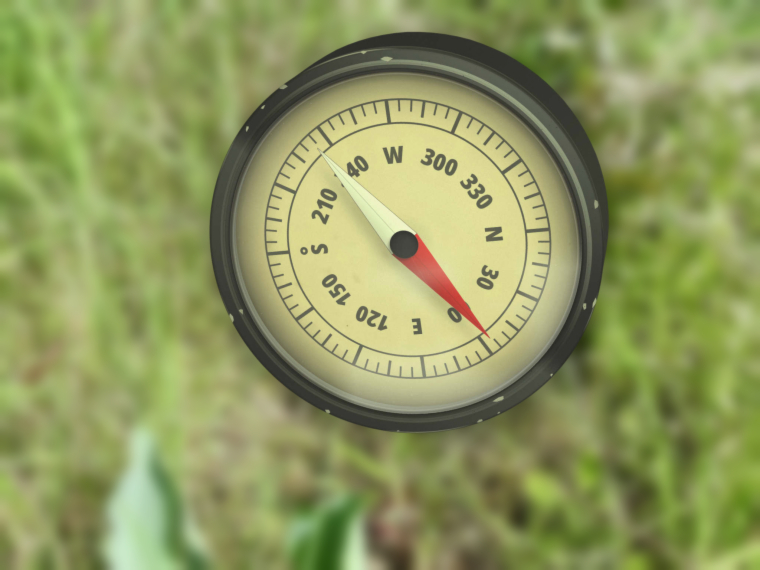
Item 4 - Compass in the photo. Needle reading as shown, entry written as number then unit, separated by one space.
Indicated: 55 °
